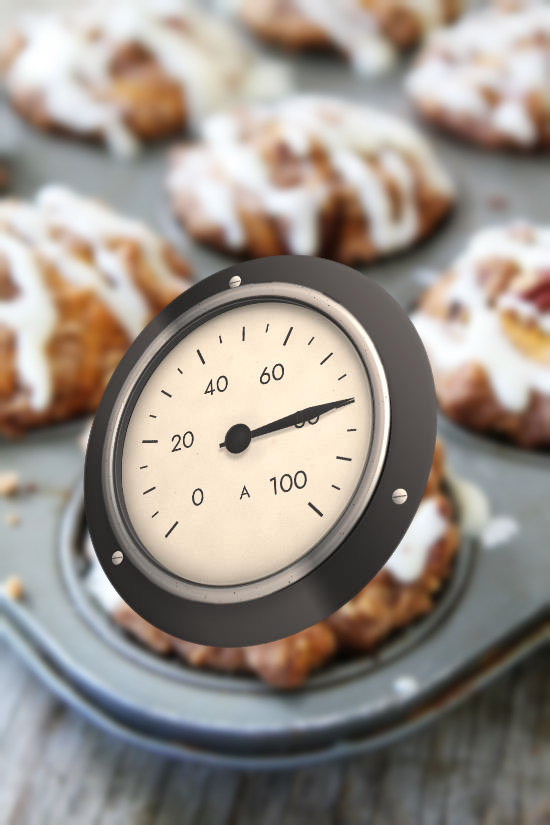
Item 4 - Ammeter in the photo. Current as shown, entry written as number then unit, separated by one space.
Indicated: 80 A
